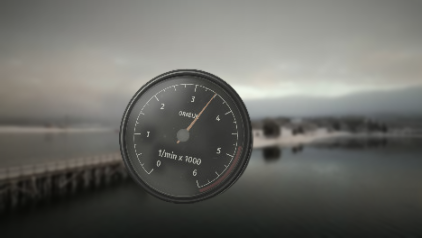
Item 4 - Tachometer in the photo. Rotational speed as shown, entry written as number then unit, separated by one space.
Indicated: 3500 rpm
